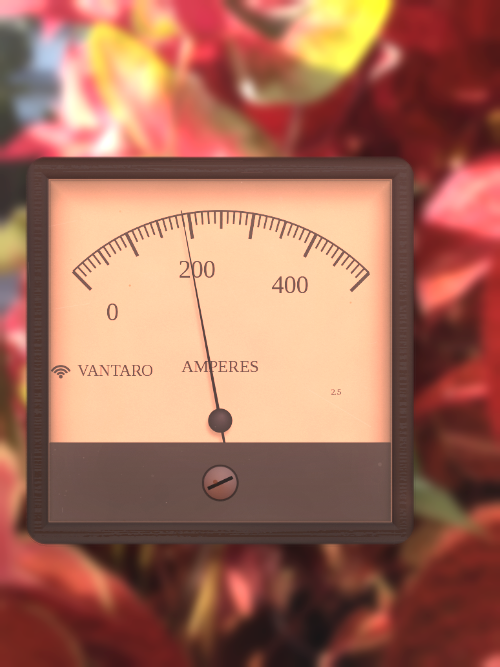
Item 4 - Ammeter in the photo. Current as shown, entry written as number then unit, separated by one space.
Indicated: 190 A
